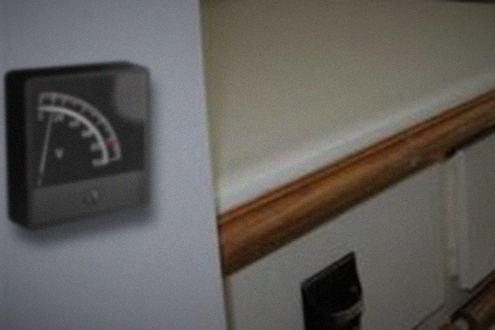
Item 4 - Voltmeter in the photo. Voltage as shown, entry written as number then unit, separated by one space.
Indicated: 10 V
